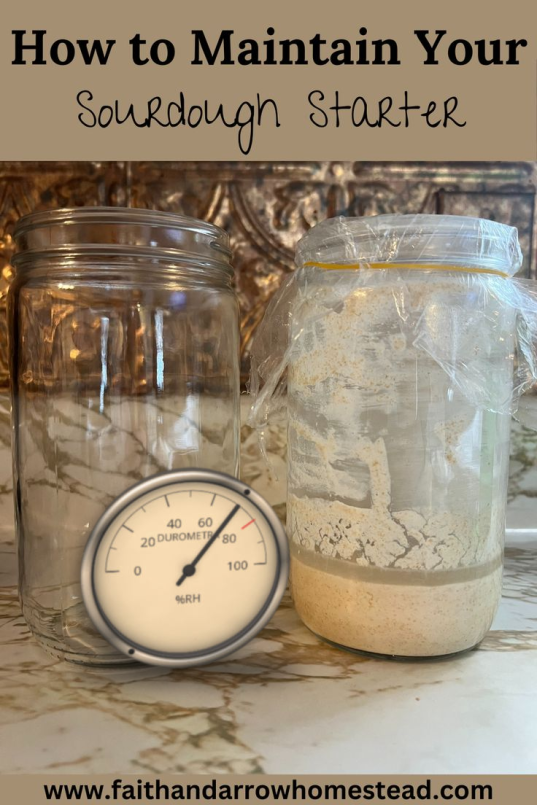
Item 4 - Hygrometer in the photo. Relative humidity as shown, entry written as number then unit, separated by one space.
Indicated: 70 %
